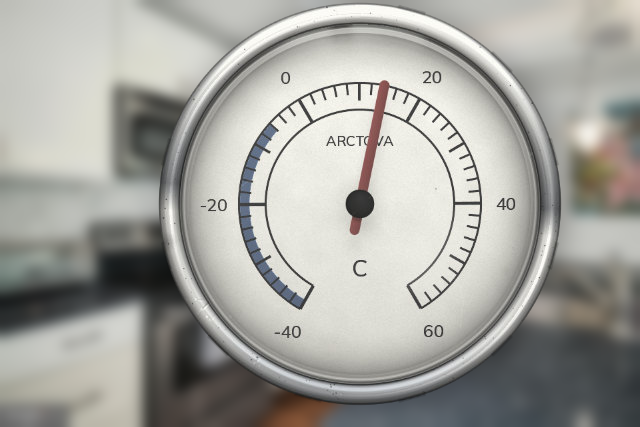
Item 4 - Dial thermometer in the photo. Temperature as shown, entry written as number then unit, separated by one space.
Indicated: 14 °C
